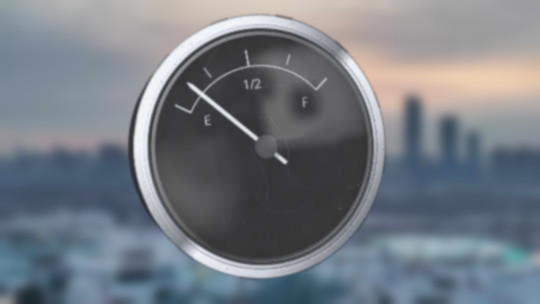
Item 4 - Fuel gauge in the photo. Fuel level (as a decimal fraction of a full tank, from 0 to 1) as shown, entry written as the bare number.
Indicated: 0.125
